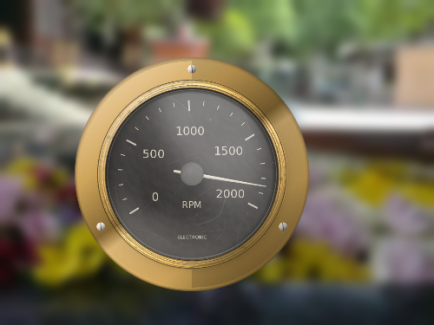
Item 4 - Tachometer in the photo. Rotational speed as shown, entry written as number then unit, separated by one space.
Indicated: 1850 rpm
